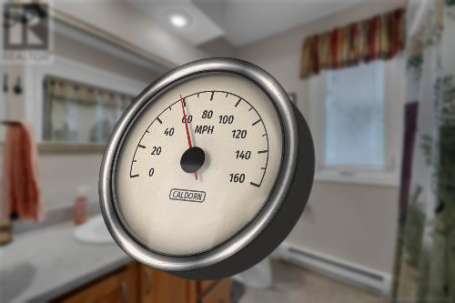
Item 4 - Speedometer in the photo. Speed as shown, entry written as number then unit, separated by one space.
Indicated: 60 mph
